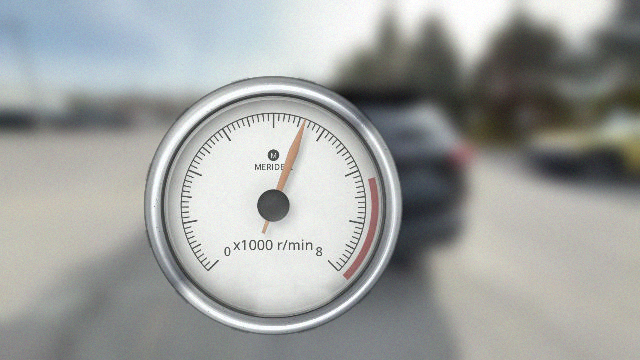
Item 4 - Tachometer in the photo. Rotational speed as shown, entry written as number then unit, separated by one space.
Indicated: 4600 rpm
